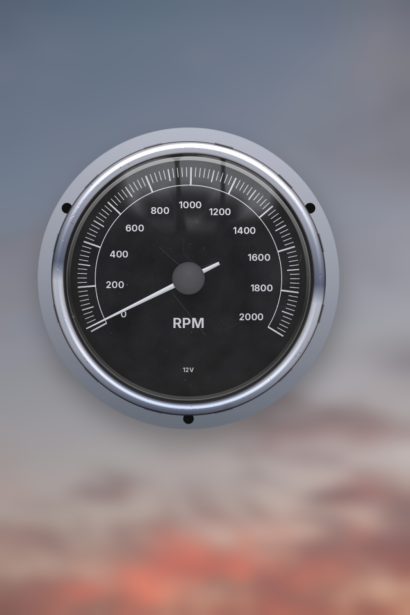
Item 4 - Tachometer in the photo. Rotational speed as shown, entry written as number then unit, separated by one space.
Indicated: 20 rpm
